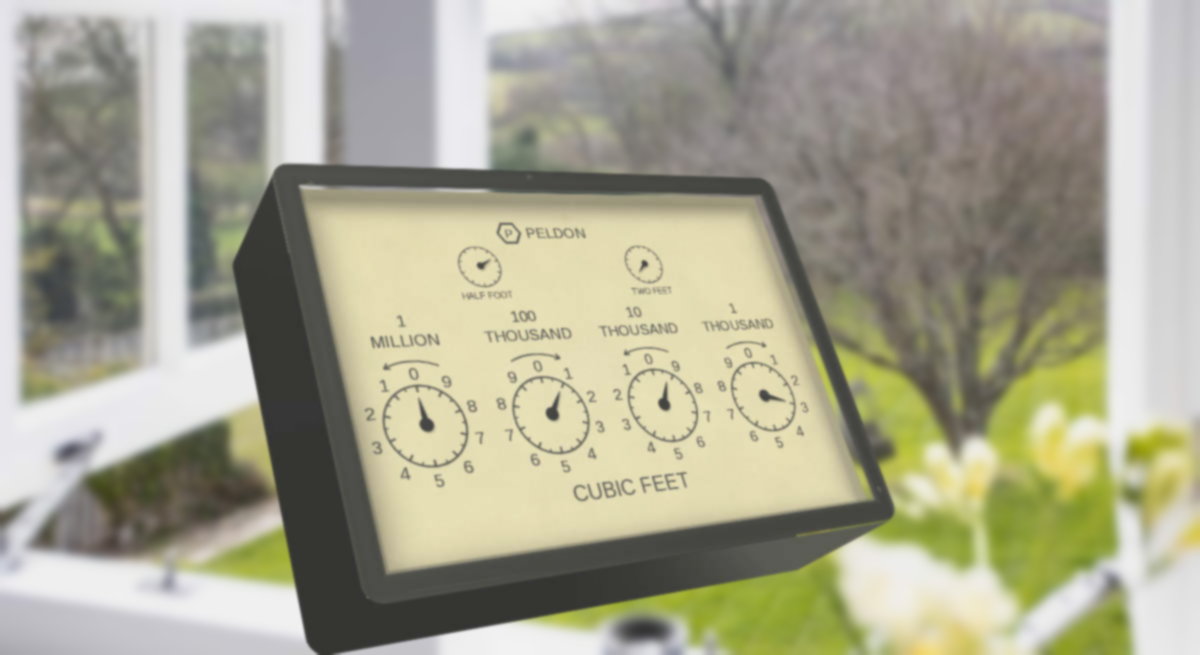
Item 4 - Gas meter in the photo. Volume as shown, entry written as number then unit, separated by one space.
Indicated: 9300 ft³
